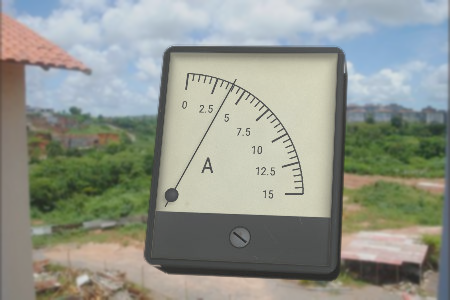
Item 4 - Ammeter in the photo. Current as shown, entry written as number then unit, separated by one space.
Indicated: 4 A
